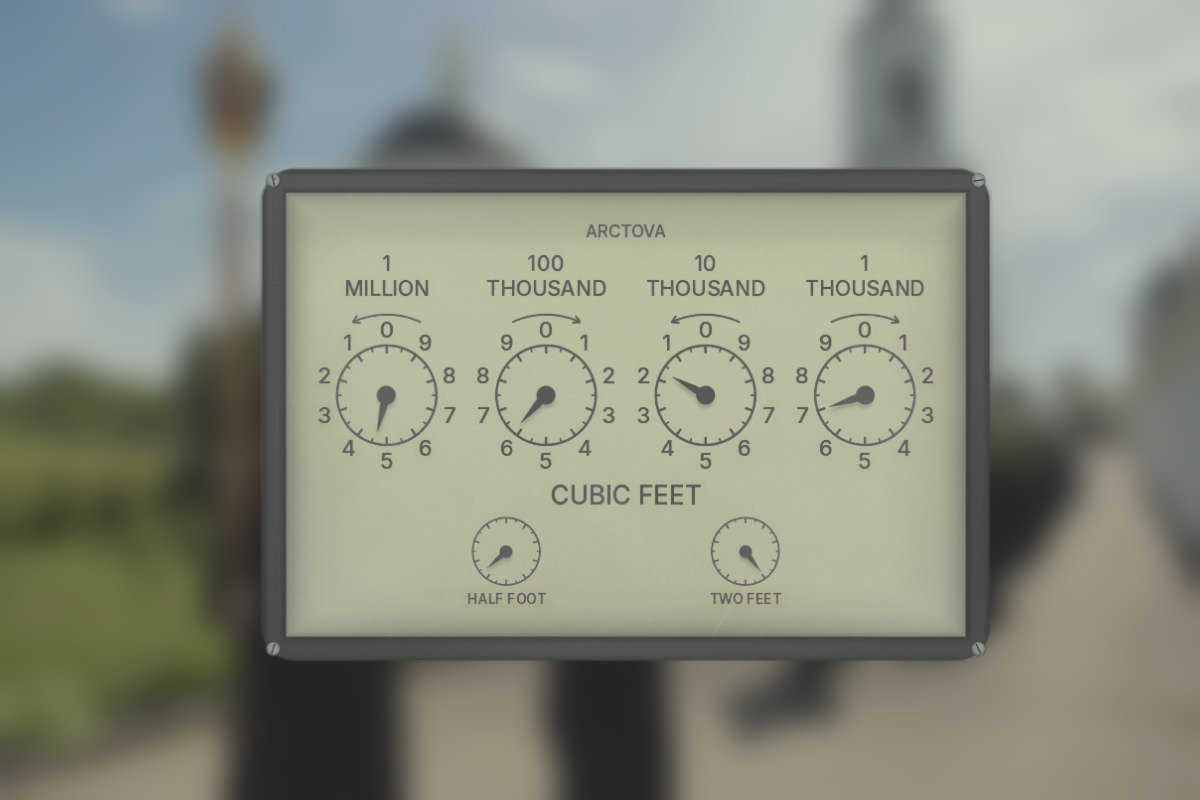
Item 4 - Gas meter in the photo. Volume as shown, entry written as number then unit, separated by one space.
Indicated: 461700 ft³
